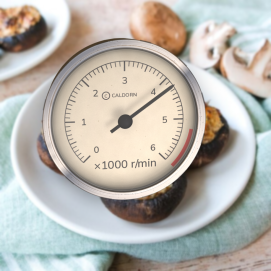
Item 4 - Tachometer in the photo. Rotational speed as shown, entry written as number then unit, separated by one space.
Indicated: 4200 rpm
